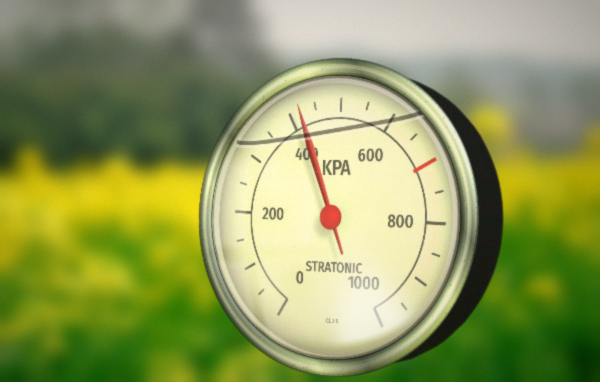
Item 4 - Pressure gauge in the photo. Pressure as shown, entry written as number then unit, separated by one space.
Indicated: 425 kPa
